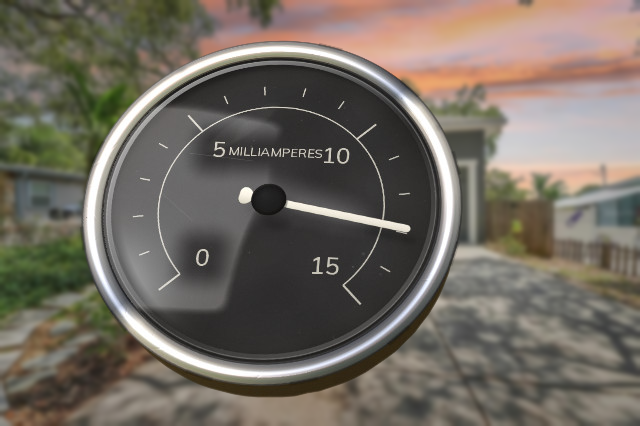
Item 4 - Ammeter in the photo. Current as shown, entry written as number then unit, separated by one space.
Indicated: 13 mA
